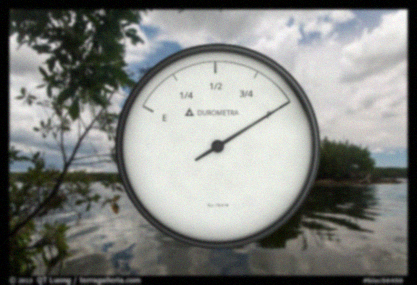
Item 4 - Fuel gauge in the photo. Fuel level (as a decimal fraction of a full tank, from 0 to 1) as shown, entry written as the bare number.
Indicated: 1
